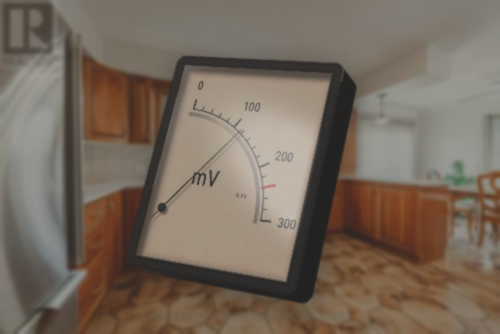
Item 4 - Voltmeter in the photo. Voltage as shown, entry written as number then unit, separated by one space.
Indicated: 120 mV
